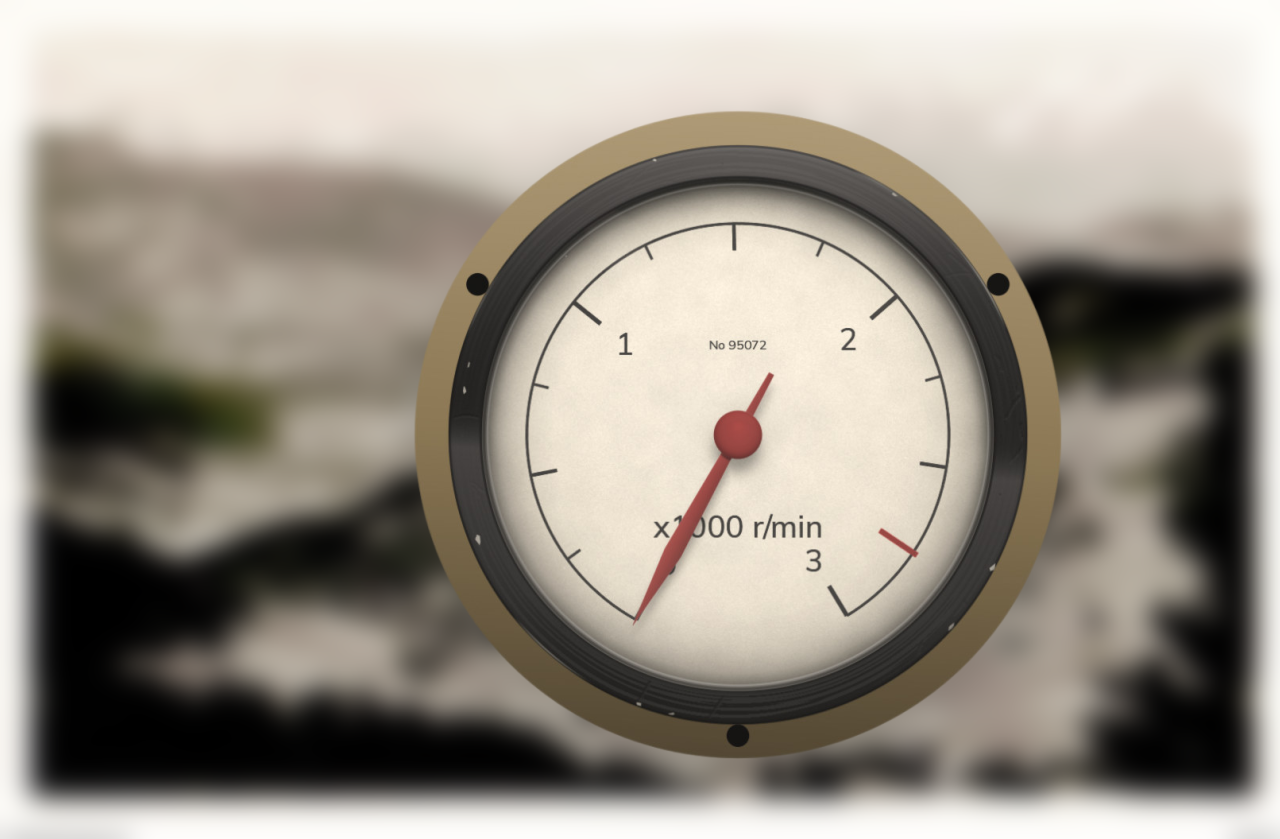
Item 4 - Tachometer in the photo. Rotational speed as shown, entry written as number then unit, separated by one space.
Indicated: 0 rpm
